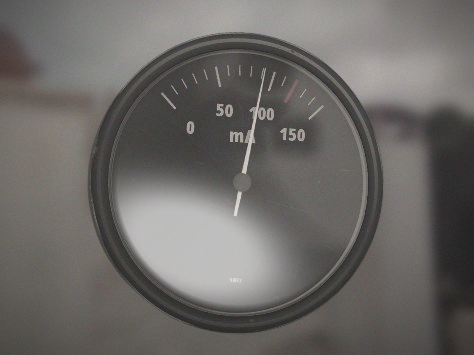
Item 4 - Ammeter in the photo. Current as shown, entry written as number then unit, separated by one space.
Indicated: 90 mA
